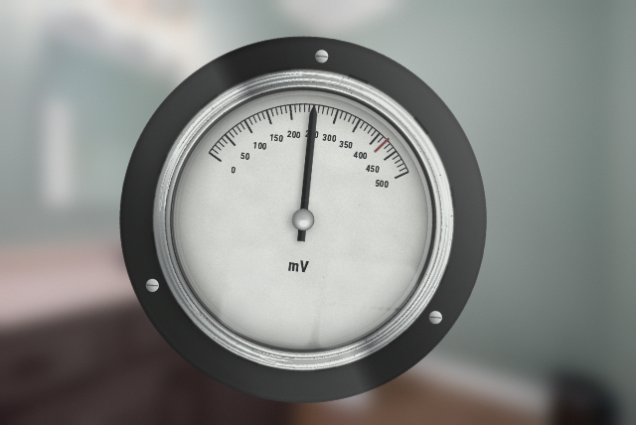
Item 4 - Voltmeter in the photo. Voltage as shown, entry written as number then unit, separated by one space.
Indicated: 250 mV
